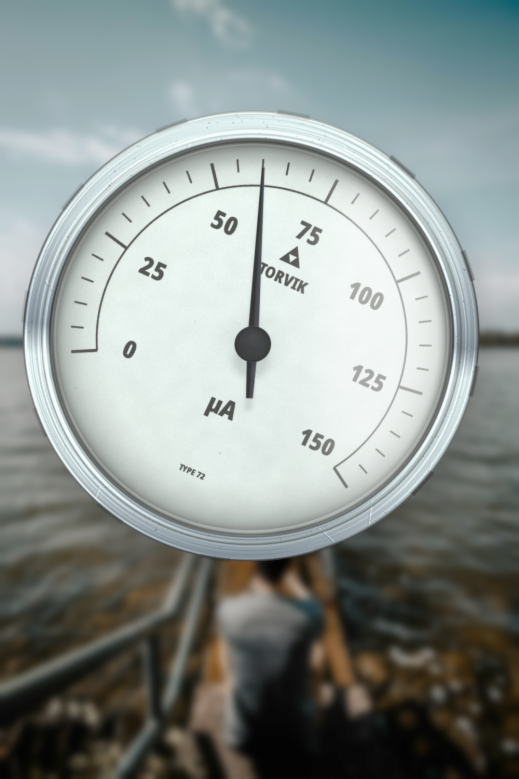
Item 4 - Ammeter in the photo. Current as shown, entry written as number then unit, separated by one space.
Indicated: 60 µA
